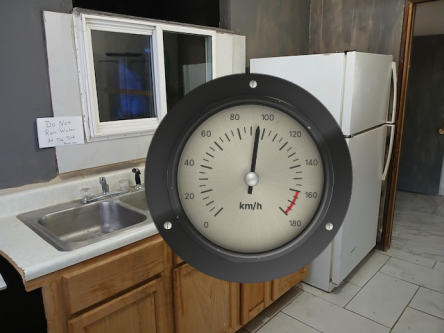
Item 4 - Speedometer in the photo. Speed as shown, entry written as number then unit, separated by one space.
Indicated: 95 km/h
